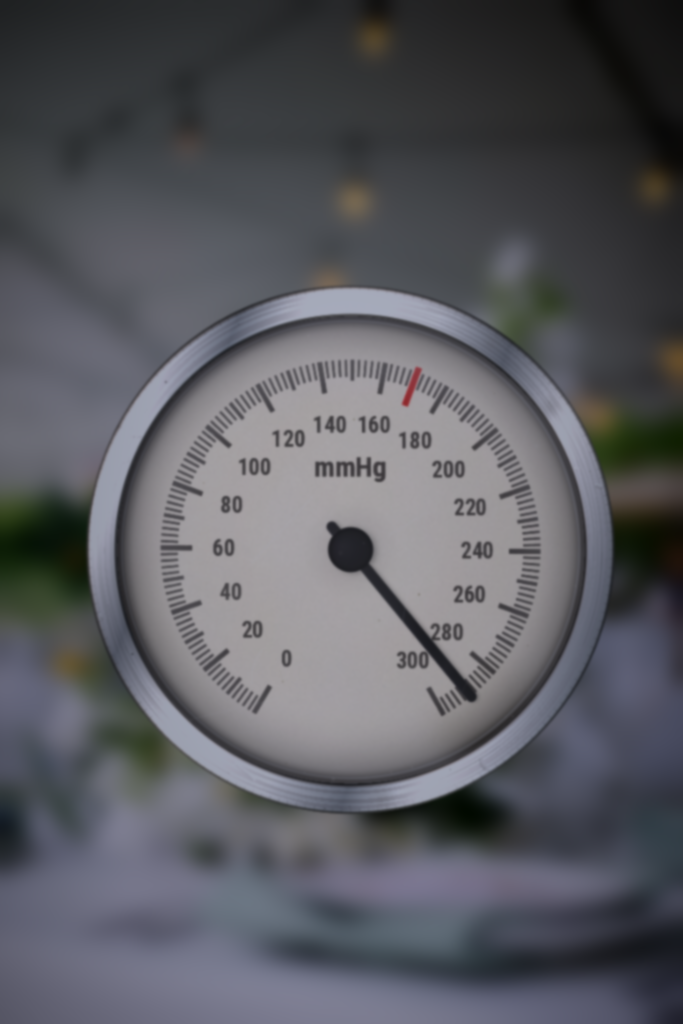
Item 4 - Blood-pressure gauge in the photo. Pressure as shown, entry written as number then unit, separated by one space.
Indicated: 290 mmHg
